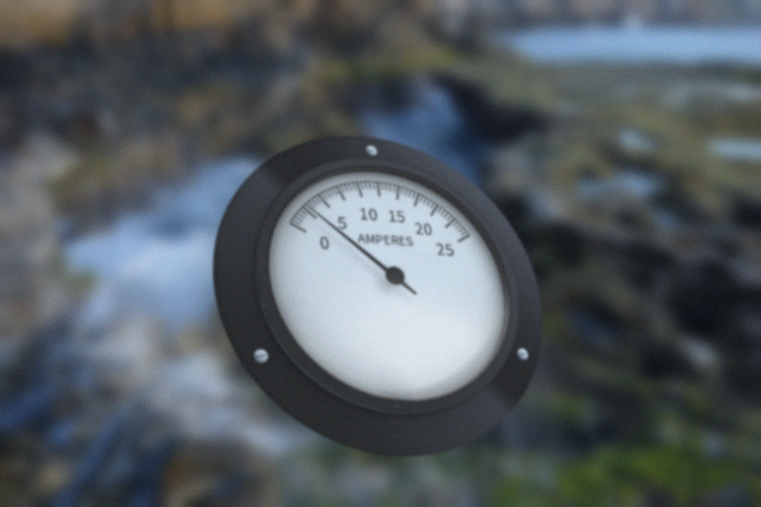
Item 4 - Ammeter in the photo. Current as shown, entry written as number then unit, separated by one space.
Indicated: 2.5 A
